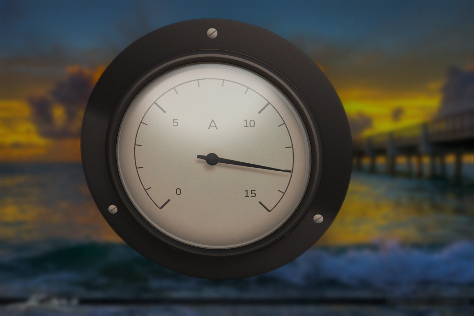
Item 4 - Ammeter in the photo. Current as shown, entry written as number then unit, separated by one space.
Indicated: 13 A
